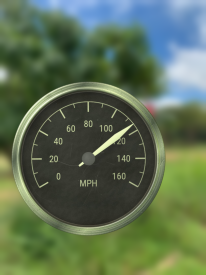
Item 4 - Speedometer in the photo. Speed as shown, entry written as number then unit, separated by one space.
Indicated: 115 mph
